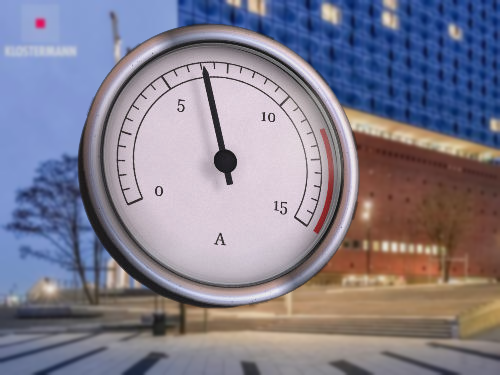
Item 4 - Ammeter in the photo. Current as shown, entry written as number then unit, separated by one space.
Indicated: 6.5 A
